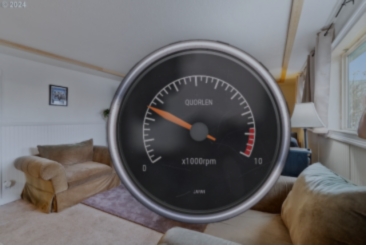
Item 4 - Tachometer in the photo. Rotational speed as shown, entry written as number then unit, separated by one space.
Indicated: 2500 rpm
